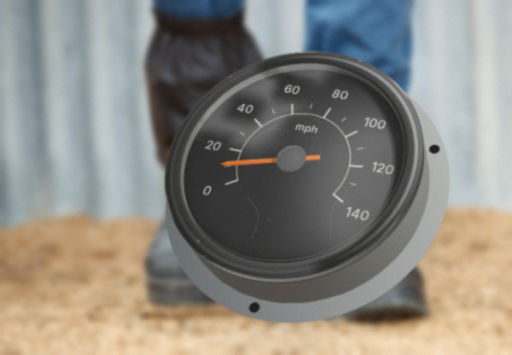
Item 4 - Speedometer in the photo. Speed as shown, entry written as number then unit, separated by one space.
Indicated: 10 mph
